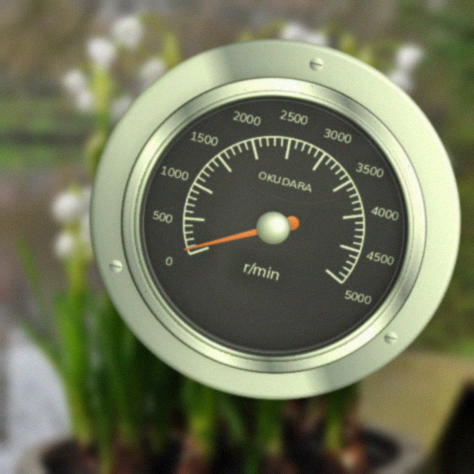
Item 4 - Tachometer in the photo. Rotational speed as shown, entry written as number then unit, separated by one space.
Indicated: 100 rpm
